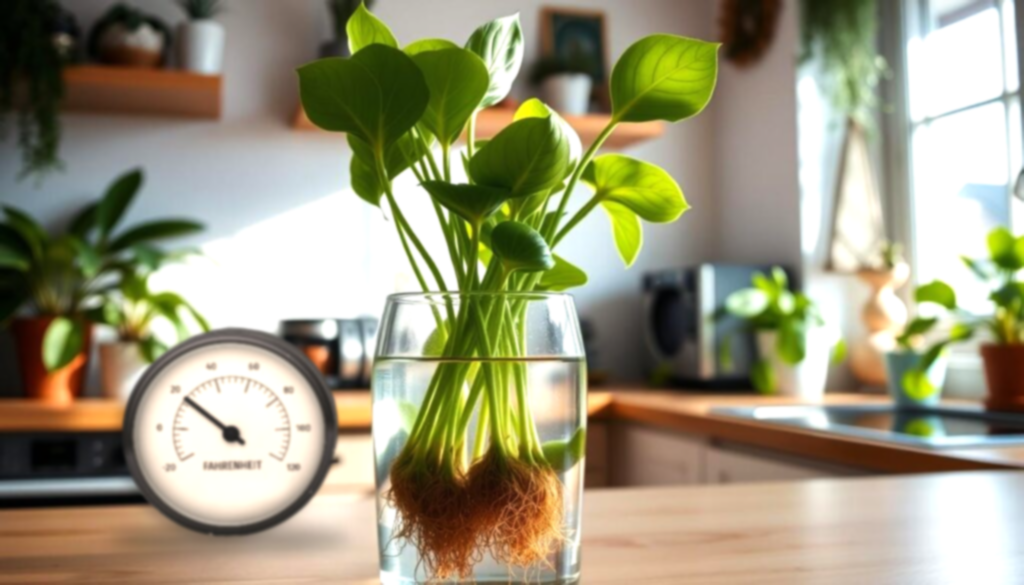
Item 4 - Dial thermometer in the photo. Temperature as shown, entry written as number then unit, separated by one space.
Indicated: 20 °F
